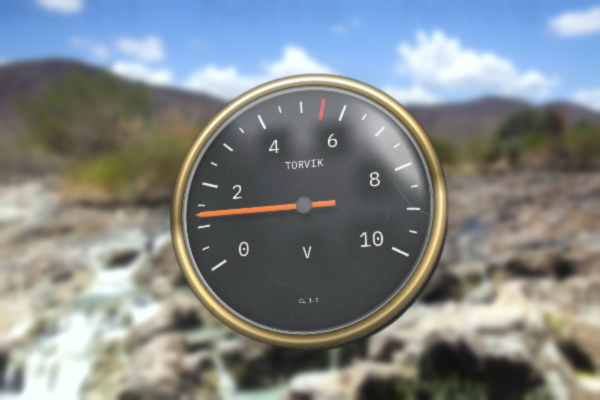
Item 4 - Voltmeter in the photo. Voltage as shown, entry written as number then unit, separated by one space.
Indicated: 1.25 V
